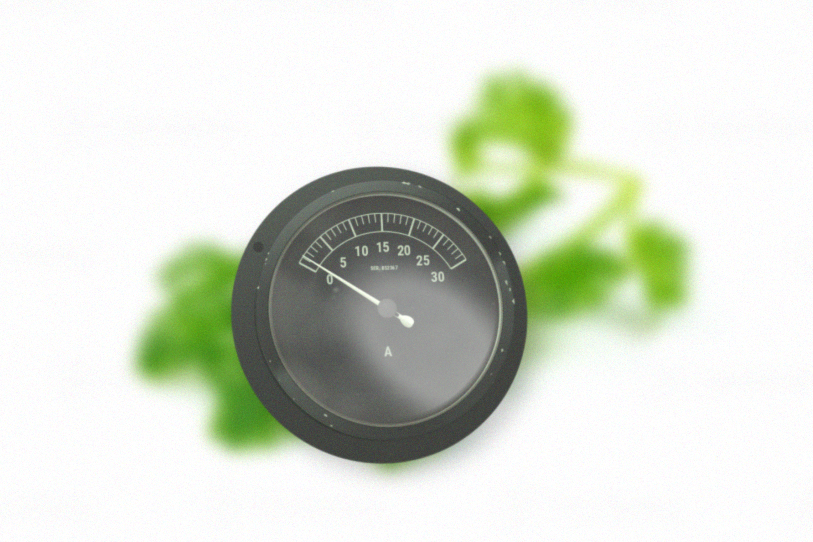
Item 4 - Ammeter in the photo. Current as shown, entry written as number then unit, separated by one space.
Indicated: 1 A
